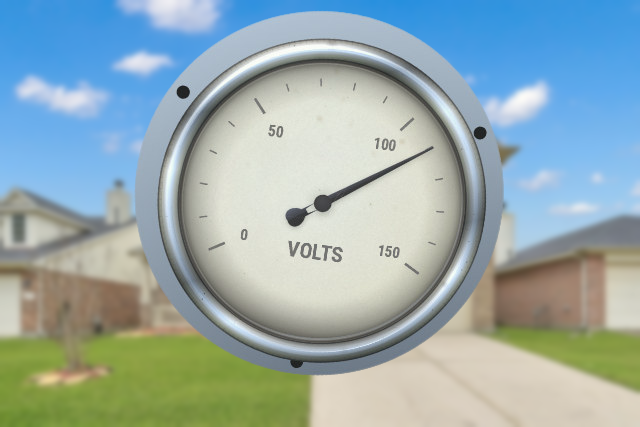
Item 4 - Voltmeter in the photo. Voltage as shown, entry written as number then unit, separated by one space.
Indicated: 110 V
